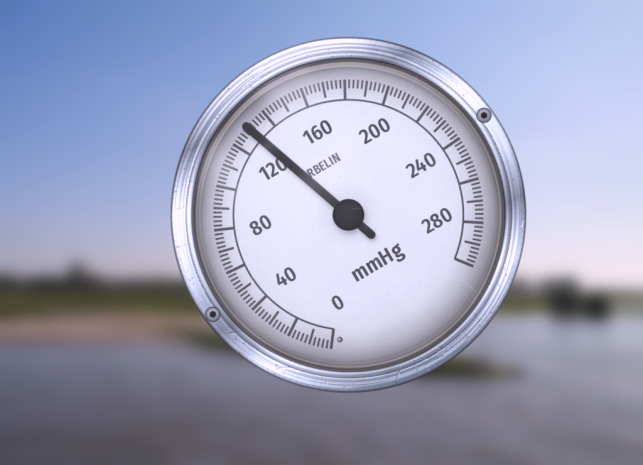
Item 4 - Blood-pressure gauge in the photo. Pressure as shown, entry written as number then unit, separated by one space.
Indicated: 130 mmHg
